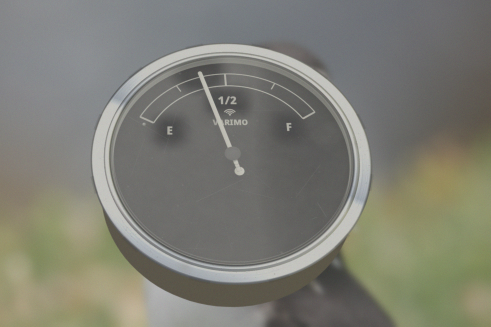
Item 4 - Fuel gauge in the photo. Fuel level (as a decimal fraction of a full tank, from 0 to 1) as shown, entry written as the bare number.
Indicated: 0.375
